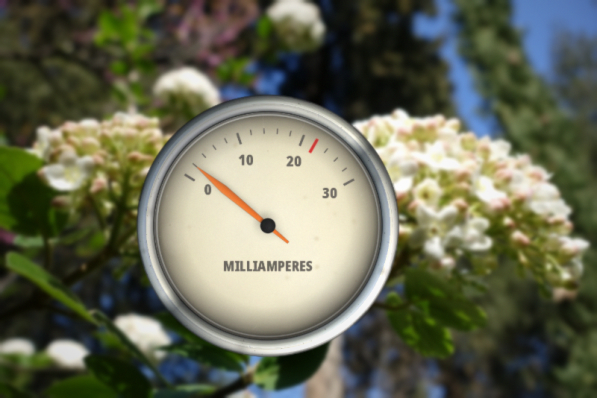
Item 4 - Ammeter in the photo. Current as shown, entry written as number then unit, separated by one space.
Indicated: 2 mA
